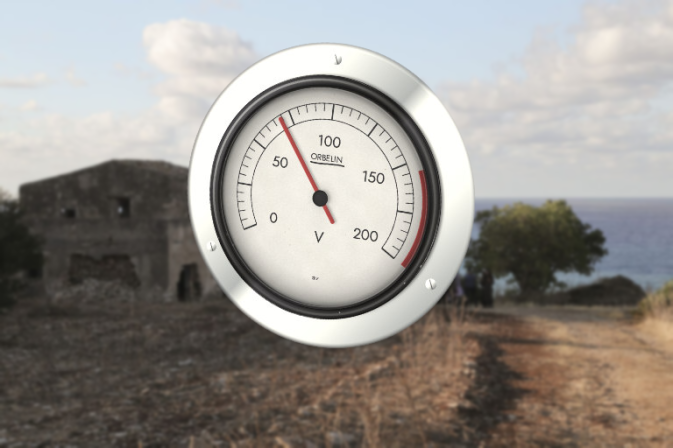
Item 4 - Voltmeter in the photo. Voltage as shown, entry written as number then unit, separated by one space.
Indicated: 70 V
